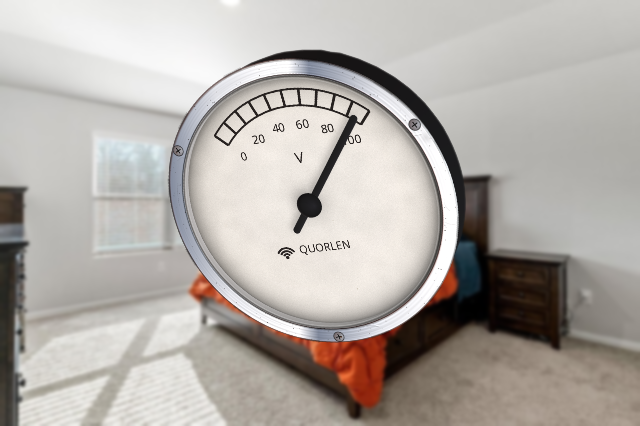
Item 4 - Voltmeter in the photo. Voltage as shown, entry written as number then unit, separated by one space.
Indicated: 95 V
